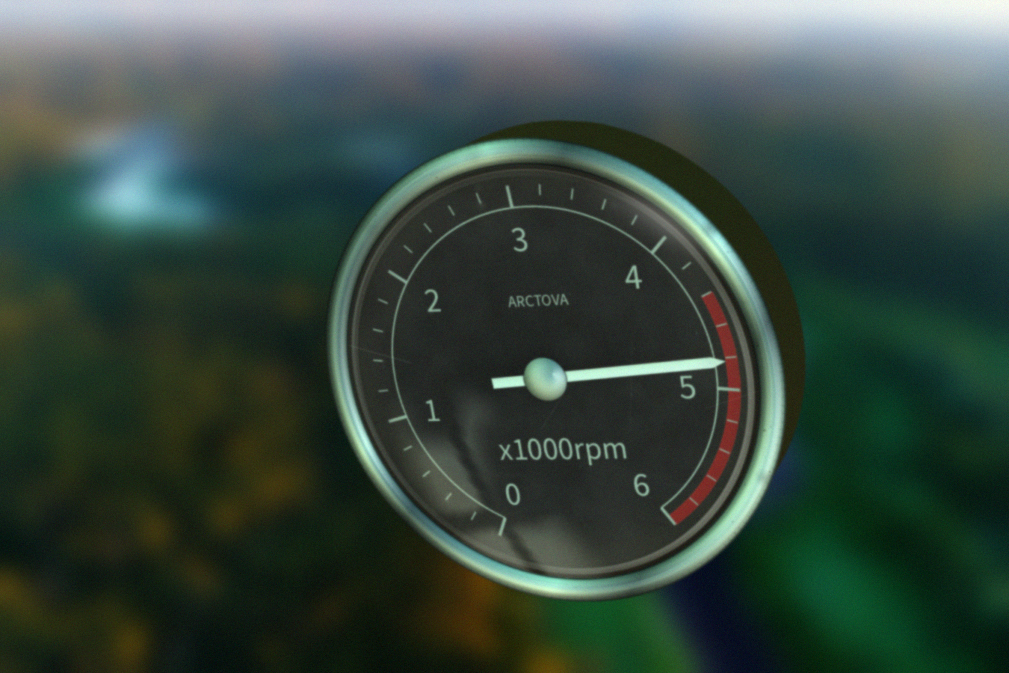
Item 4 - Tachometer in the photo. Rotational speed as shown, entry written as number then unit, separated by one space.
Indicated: 4800 rpm
